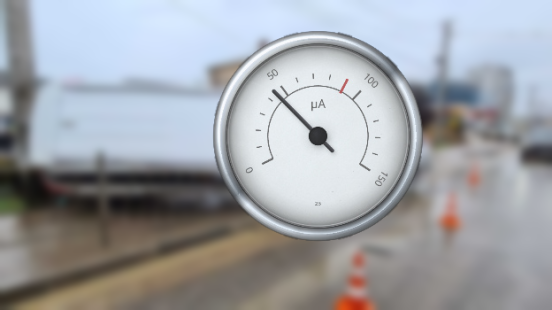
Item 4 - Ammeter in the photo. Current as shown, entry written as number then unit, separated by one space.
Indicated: 45 µA
